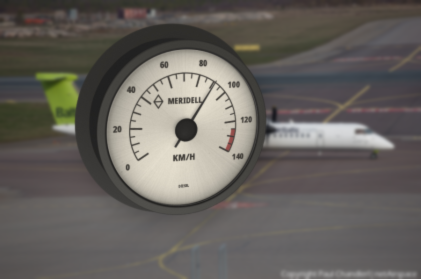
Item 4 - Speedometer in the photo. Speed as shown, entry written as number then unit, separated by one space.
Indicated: 90 km/h
